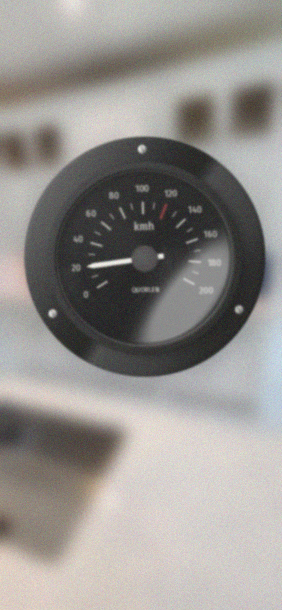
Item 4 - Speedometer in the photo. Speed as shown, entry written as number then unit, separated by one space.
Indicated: 20 km/h
